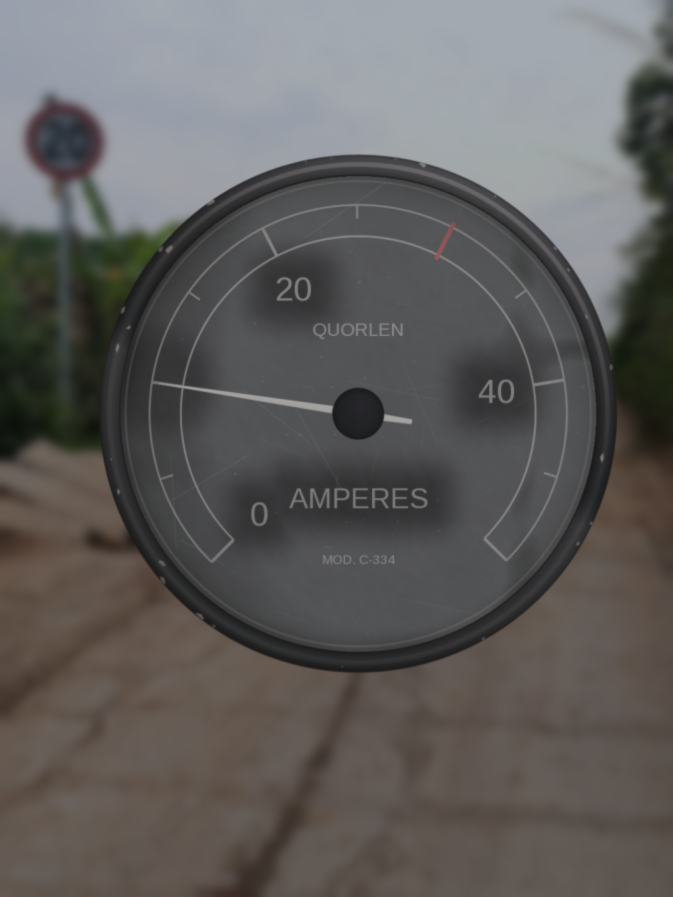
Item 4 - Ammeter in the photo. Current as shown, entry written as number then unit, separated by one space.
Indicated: 10 A
